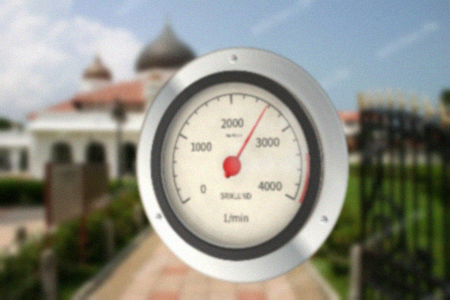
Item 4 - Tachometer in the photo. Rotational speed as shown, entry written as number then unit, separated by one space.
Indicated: 2600 rpm
